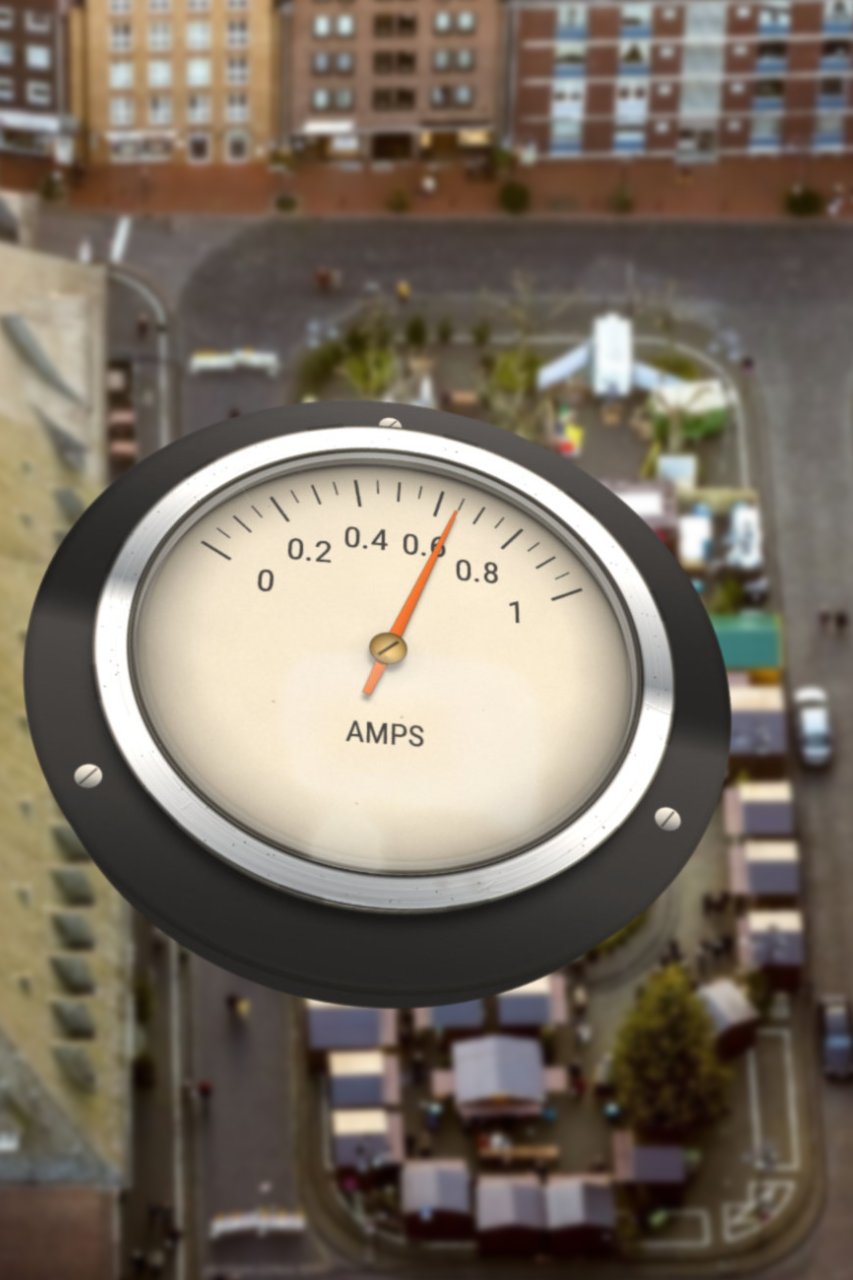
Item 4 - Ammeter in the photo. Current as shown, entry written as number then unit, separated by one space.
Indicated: 0.65 A
